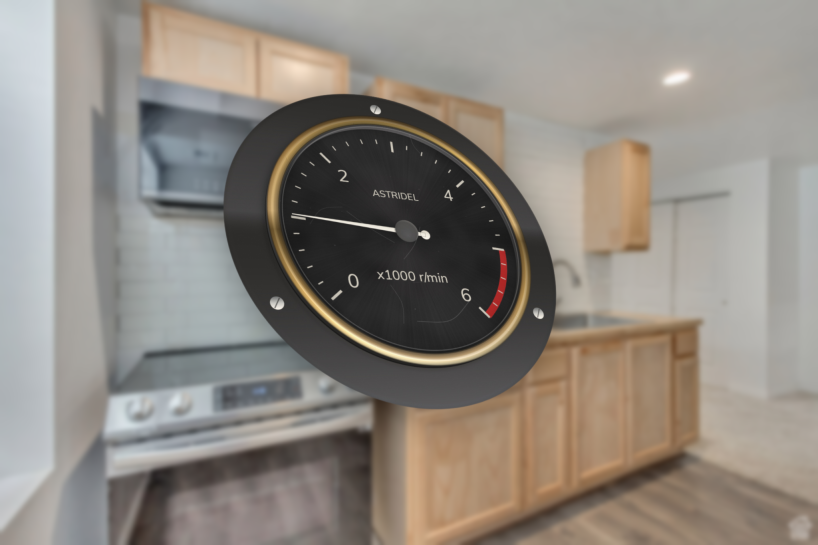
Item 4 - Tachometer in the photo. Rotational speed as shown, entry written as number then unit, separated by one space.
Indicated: 1000 rpm
